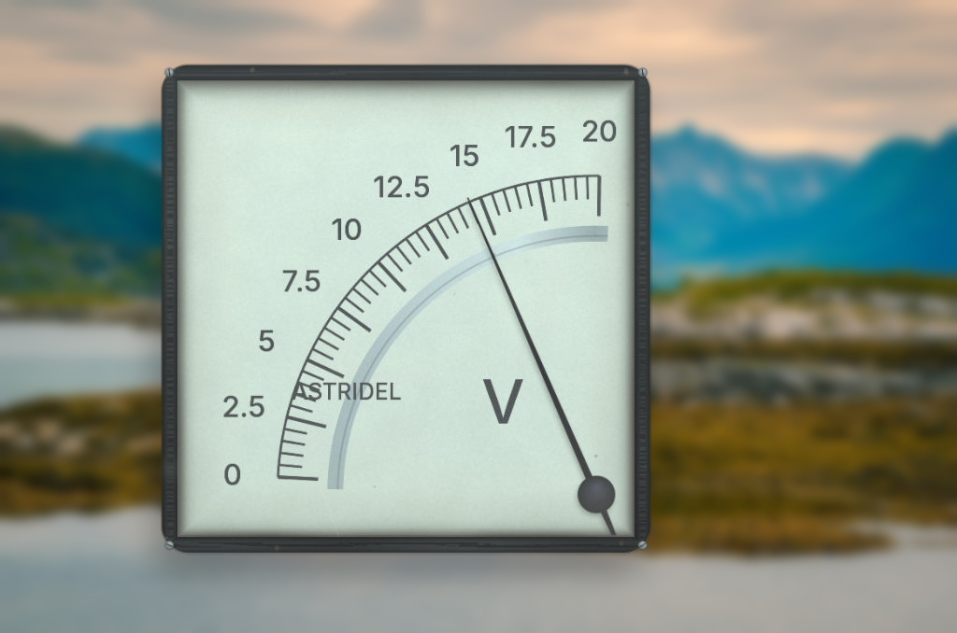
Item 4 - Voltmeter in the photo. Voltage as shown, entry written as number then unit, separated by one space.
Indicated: 14.5 V
